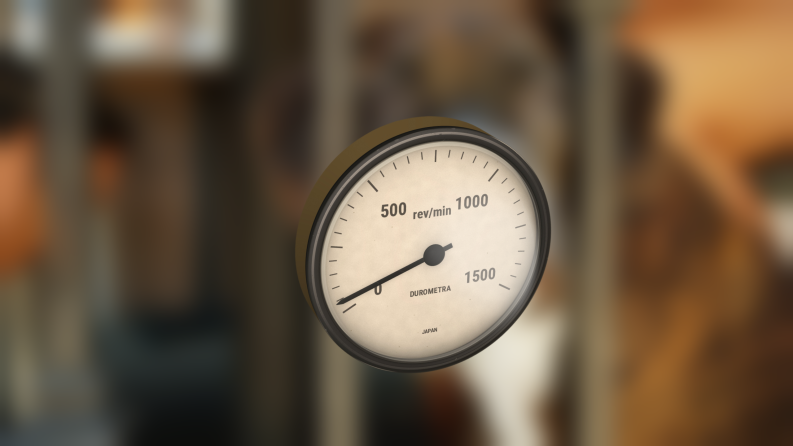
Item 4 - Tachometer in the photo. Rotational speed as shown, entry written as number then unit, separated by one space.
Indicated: 50 rpm
